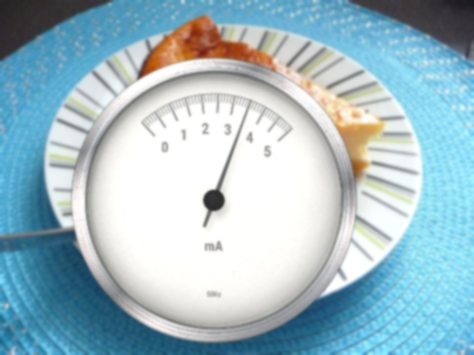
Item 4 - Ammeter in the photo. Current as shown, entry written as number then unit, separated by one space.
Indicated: 3.5 mA
